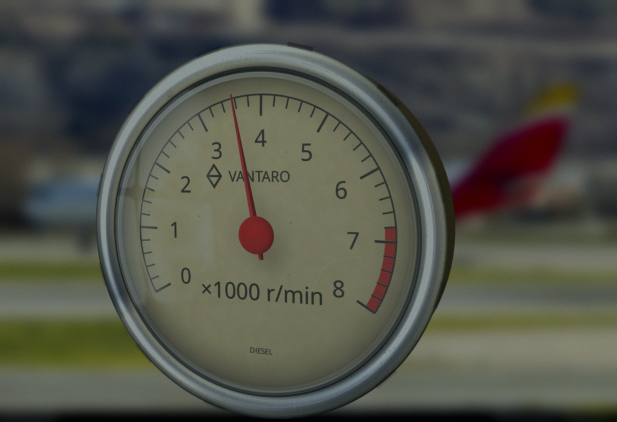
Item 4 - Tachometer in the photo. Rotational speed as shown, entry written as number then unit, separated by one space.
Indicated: 3600 rpm
